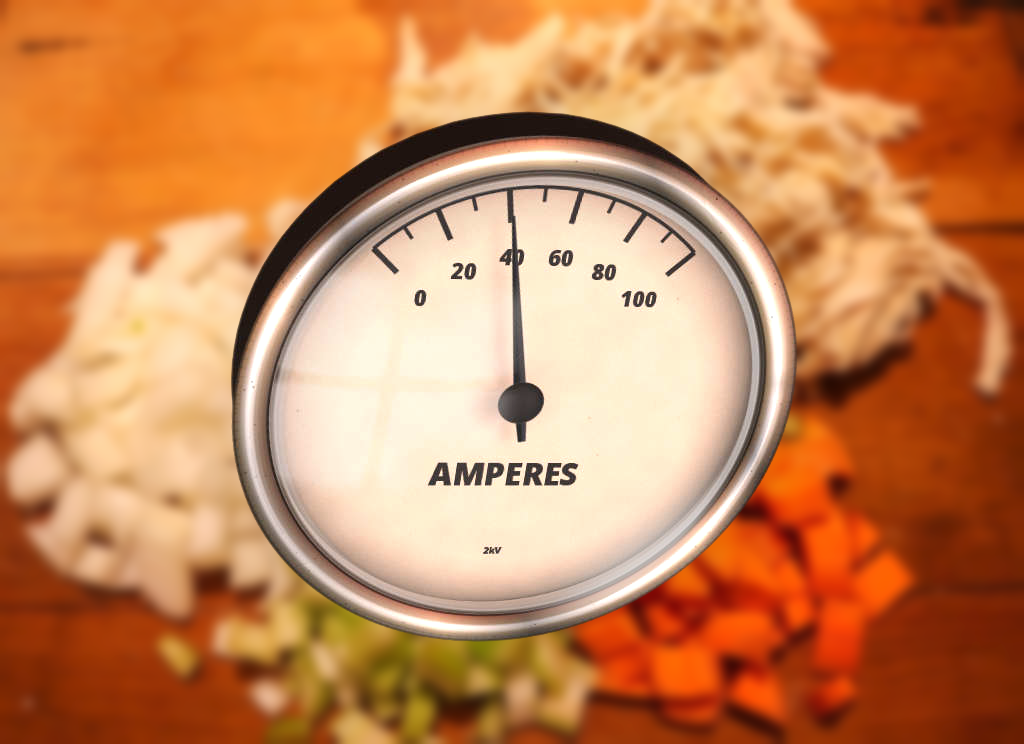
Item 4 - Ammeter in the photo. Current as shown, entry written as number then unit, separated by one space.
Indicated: 40 A
